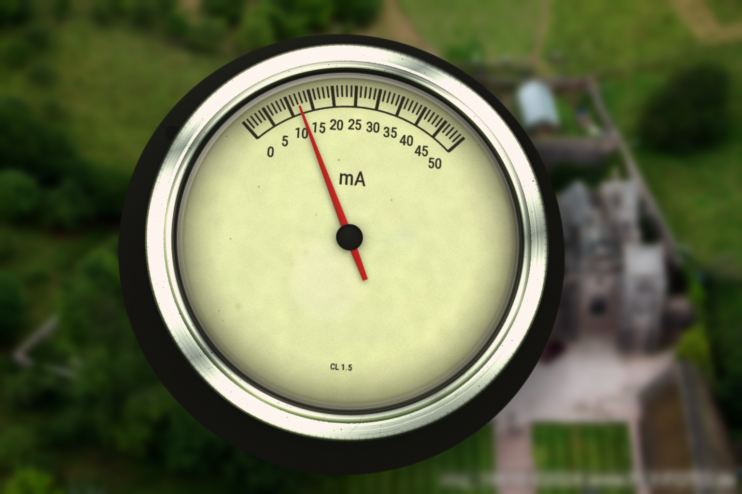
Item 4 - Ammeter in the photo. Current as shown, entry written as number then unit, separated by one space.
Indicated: 12 mA
